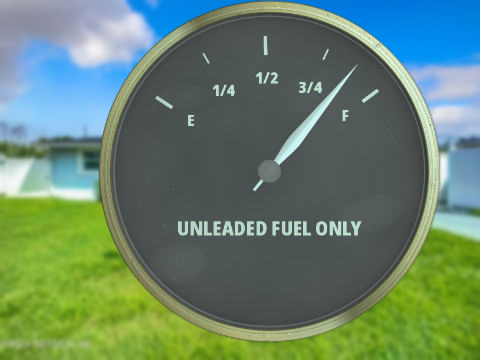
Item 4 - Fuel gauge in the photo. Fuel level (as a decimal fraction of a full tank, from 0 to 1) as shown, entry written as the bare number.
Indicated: 0.875
